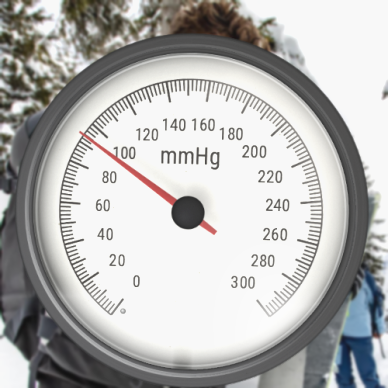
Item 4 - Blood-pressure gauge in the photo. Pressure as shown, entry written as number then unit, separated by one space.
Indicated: 94 mmHg
